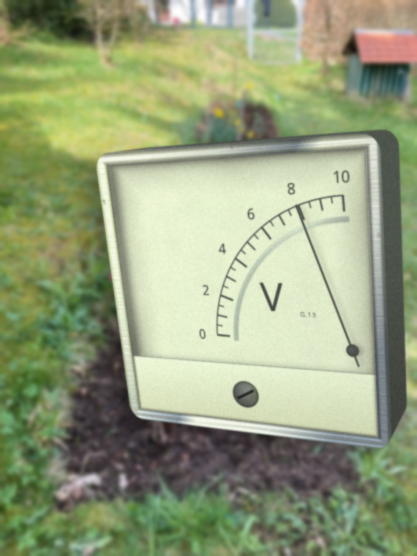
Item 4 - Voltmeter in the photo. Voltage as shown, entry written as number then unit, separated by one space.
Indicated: 8 V
